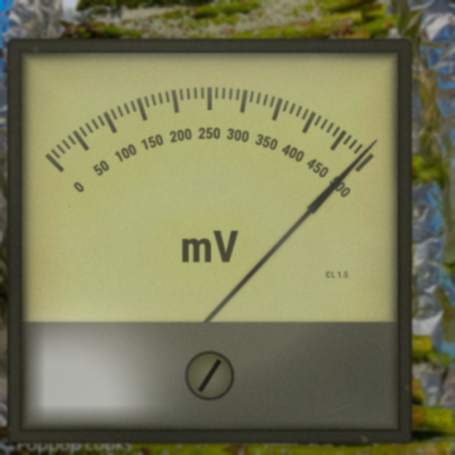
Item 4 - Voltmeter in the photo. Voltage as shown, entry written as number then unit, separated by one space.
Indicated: 490 mV
